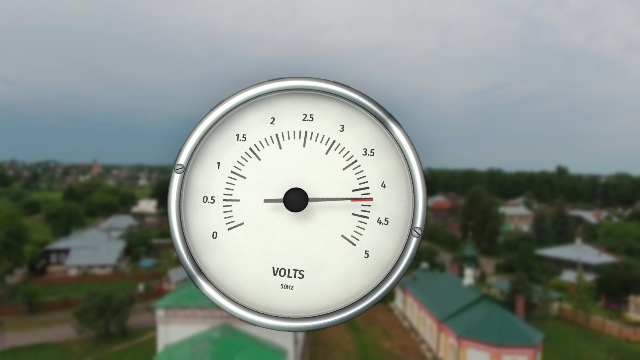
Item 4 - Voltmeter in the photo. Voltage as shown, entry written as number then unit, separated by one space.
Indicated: 4.2 V
